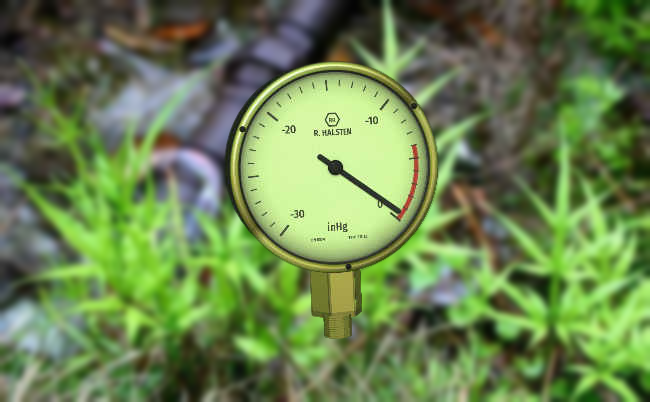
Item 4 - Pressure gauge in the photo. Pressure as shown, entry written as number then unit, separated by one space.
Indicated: -0.5 inHg
